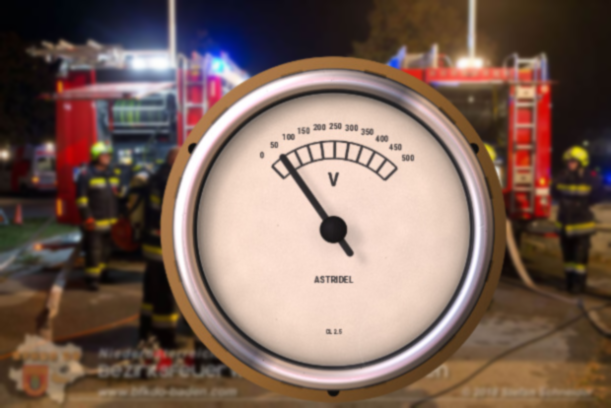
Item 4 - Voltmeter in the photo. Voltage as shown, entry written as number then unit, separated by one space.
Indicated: 50 V
